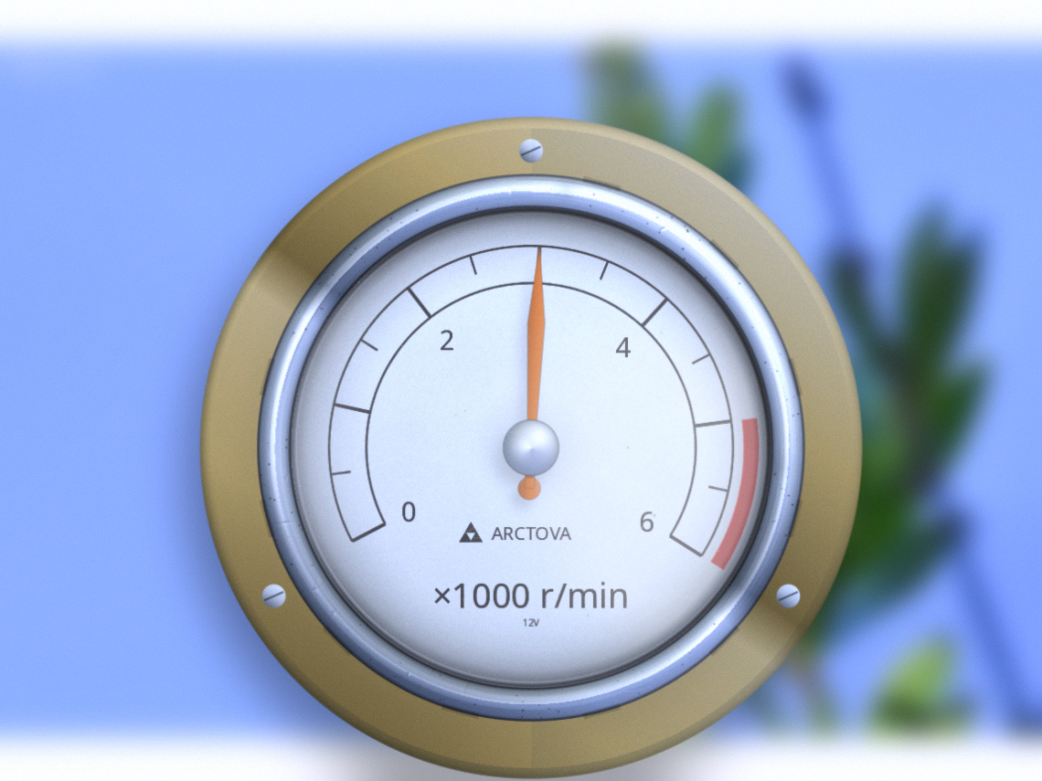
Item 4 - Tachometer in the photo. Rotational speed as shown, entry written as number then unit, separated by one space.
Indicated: 3000 rpm
